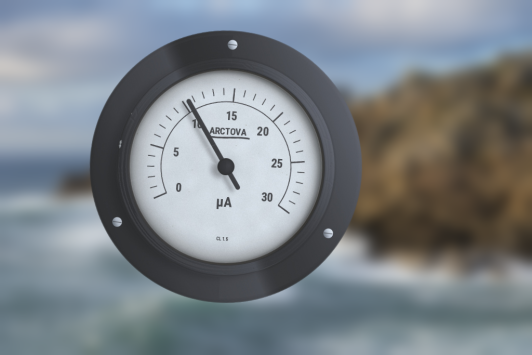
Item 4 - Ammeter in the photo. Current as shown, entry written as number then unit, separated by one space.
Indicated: 10.5 µA
